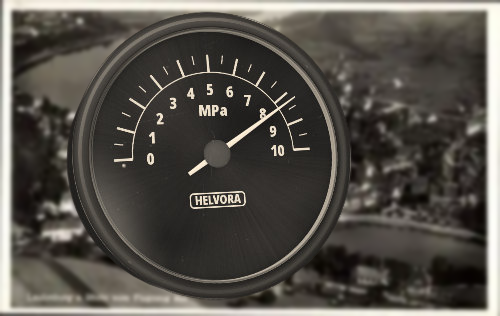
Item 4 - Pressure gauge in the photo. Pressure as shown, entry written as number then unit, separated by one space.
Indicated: 8.25 MPa
